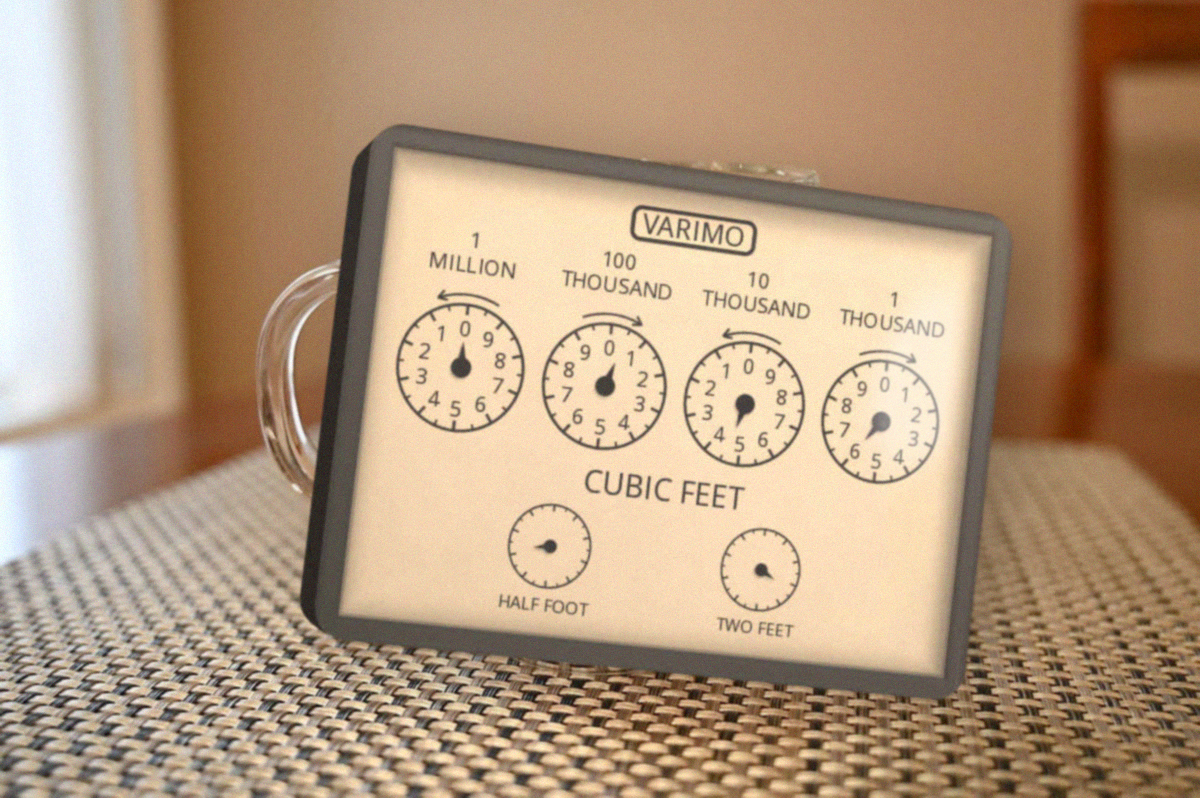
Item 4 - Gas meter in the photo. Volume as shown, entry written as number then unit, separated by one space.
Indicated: 4600 ft³
